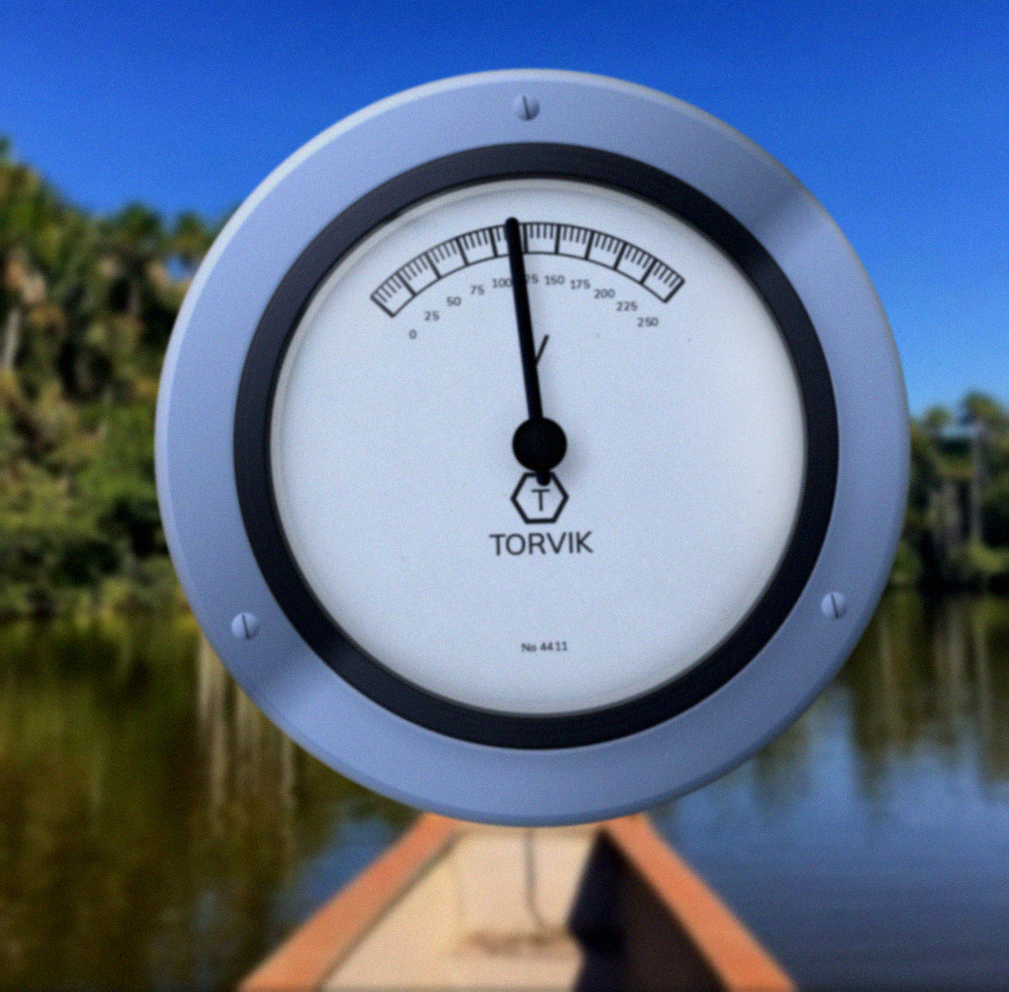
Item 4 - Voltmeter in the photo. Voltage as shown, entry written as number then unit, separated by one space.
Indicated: 115 V
